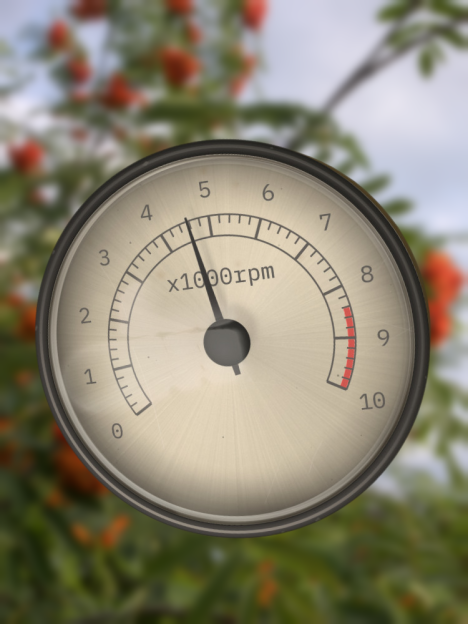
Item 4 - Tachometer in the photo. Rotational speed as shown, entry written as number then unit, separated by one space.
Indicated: 4600 rpm
